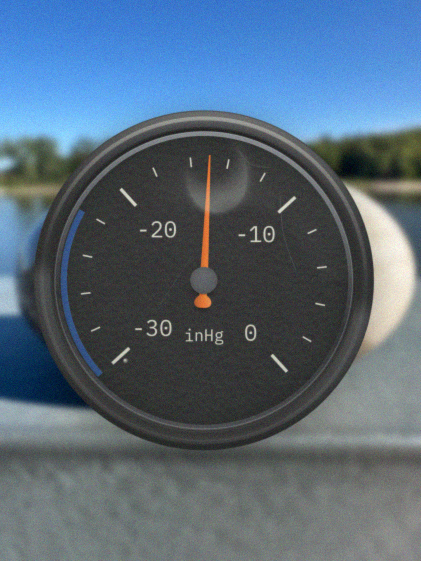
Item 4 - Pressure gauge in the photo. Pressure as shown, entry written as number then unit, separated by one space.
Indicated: -15 inHg
